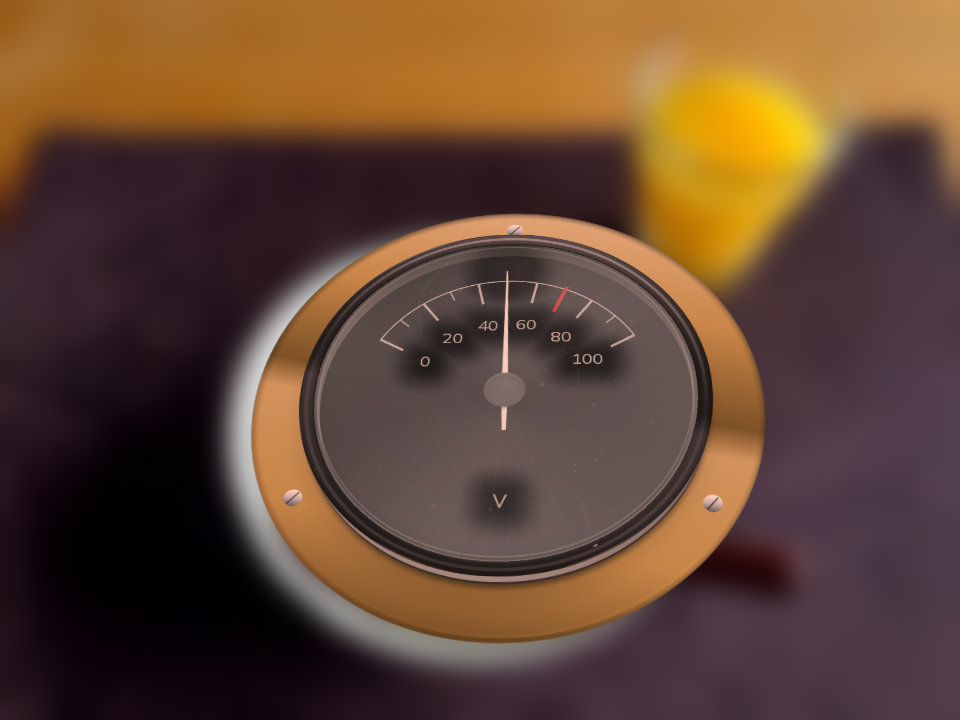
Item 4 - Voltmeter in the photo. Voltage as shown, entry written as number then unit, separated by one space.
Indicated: 50 V
